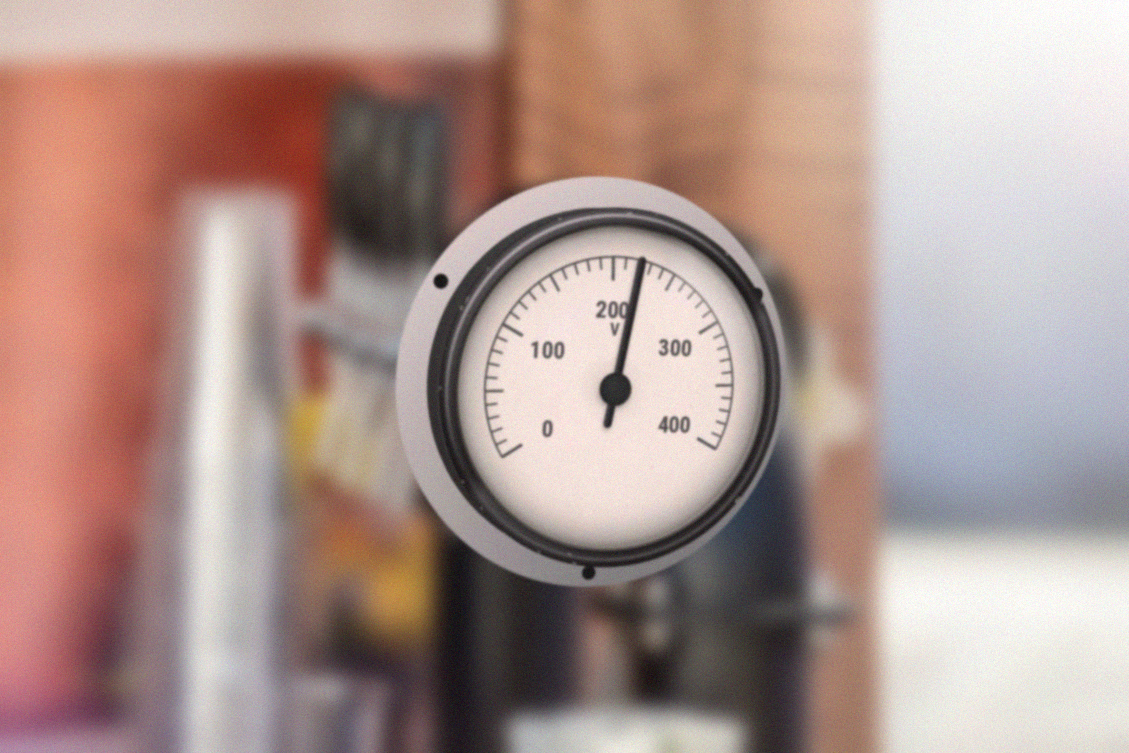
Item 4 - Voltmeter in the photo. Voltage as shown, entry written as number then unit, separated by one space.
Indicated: 220 V
